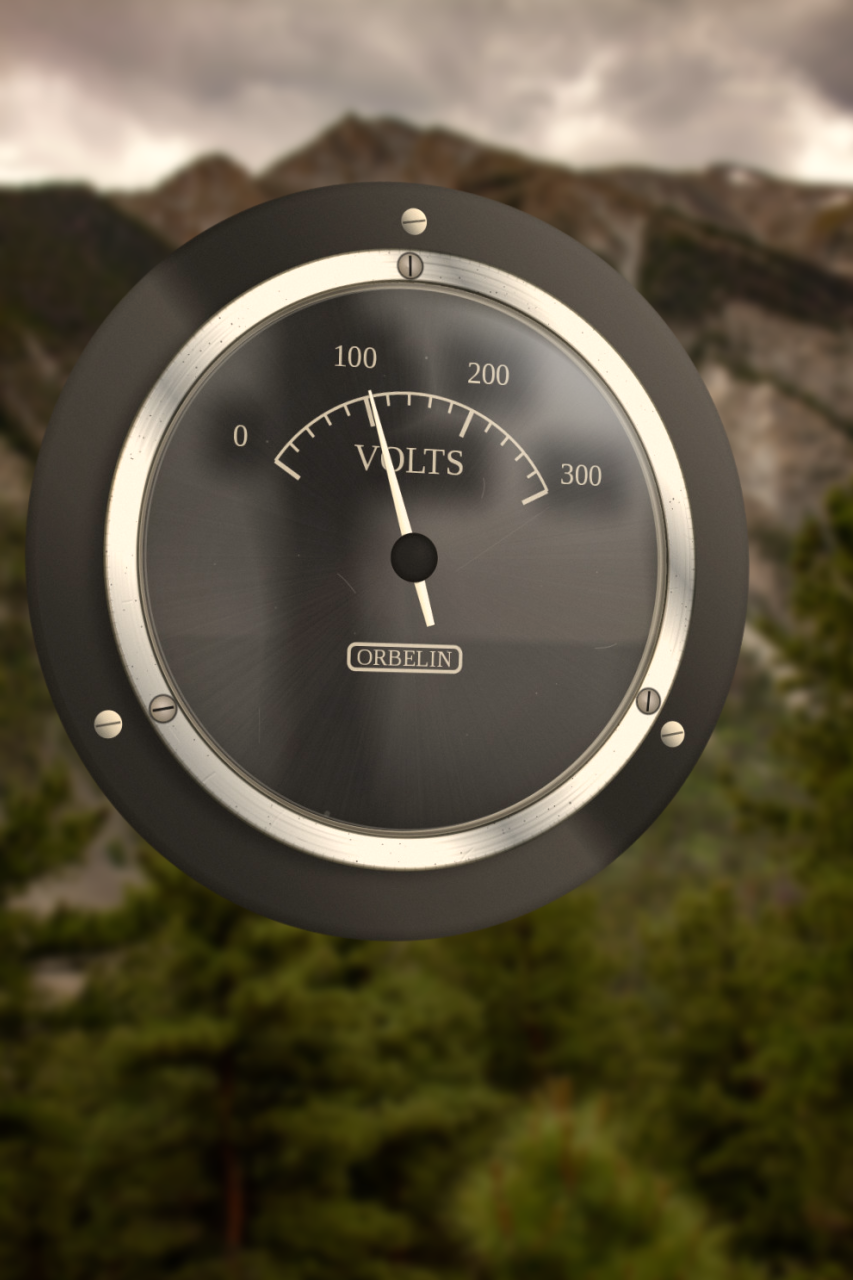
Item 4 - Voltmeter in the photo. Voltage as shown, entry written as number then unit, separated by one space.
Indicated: 100 V
